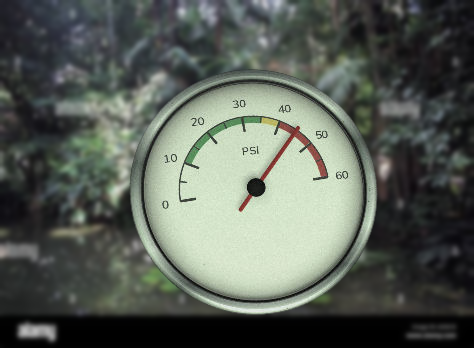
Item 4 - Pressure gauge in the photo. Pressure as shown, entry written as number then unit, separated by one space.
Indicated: 45 psi
